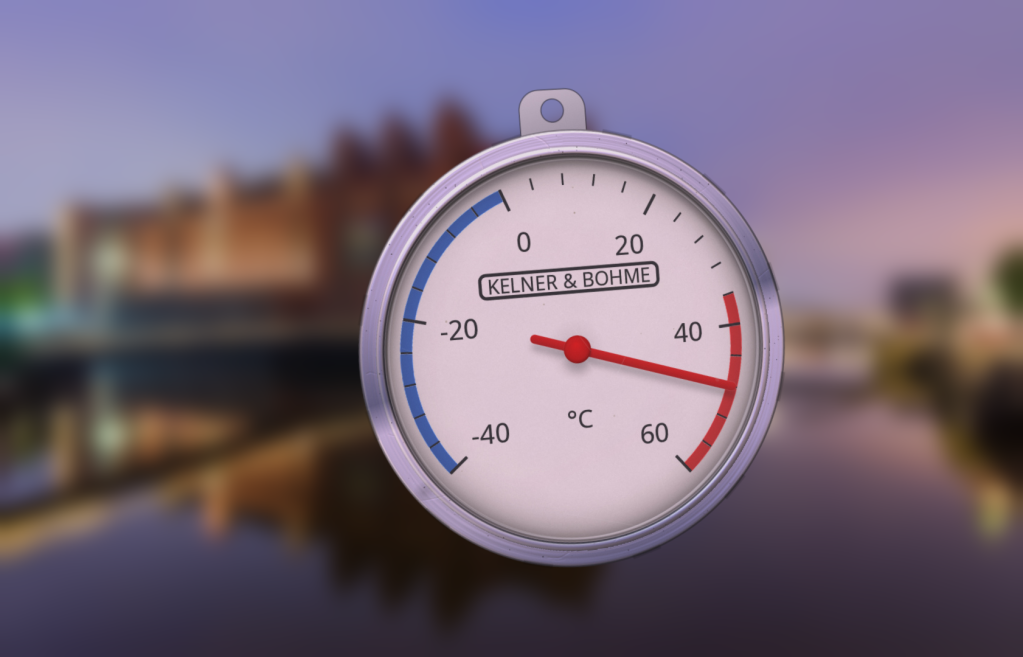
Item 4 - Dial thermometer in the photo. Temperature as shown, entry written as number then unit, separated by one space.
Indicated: 48 °C
